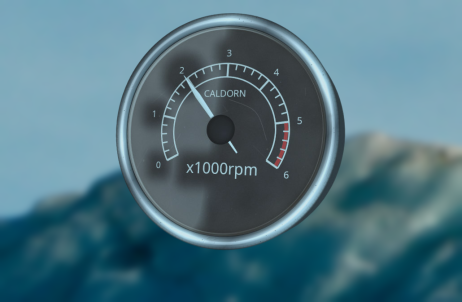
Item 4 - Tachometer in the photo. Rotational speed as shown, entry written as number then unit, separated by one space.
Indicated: 2000 rpm
